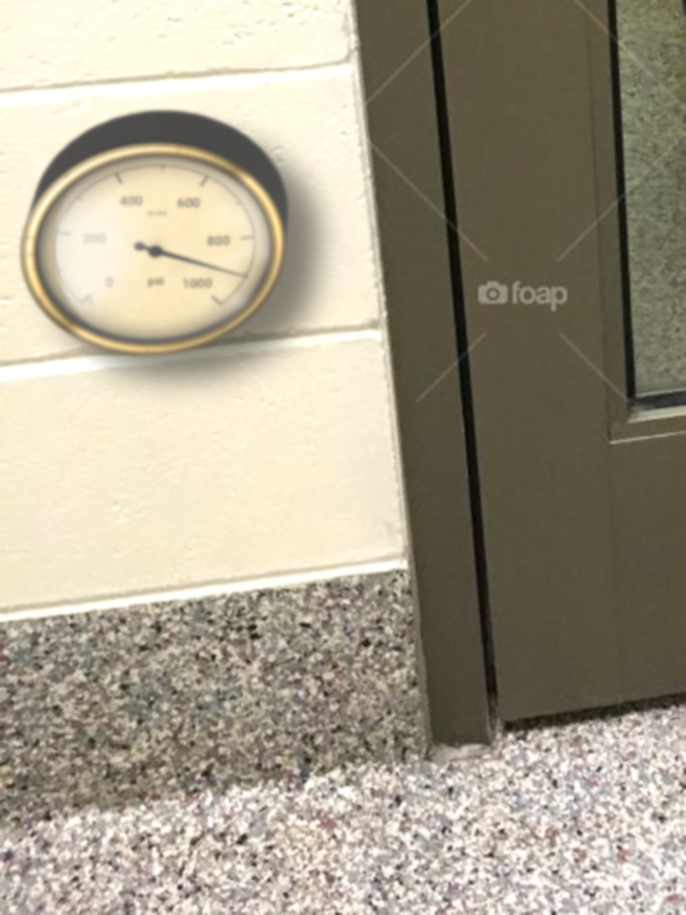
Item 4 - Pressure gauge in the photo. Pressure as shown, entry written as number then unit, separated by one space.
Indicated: 900 psi
